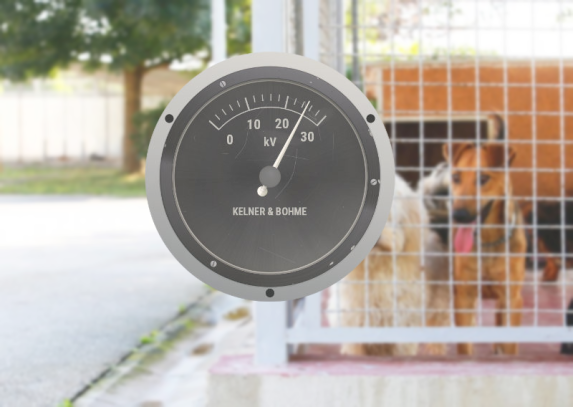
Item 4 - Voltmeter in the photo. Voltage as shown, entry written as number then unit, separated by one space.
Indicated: 25 kV
